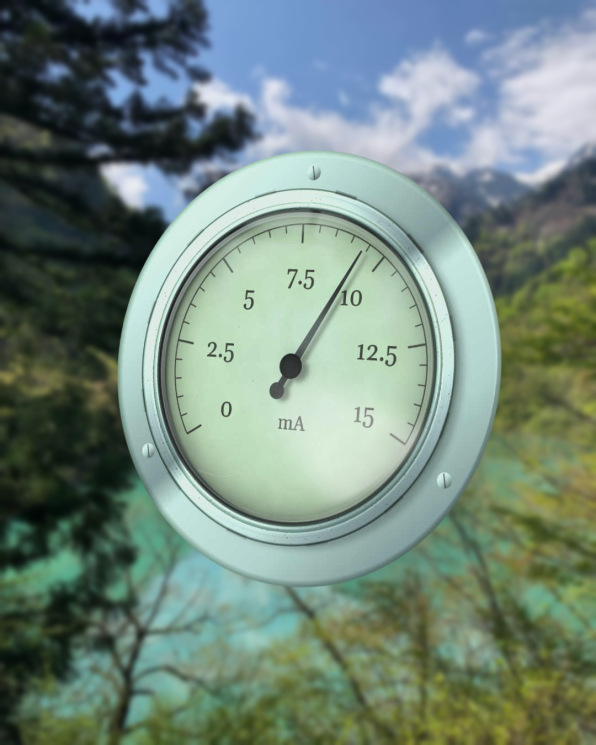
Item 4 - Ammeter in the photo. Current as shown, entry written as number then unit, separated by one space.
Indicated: 9.5 mA
